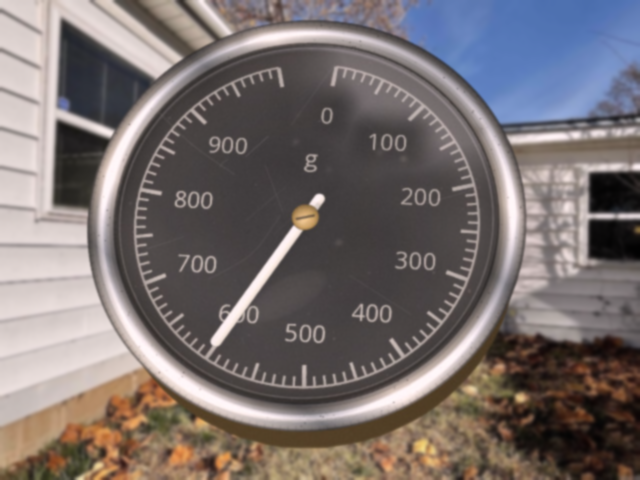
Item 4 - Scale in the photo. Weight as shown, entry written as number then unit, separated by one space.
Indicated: 600 g
